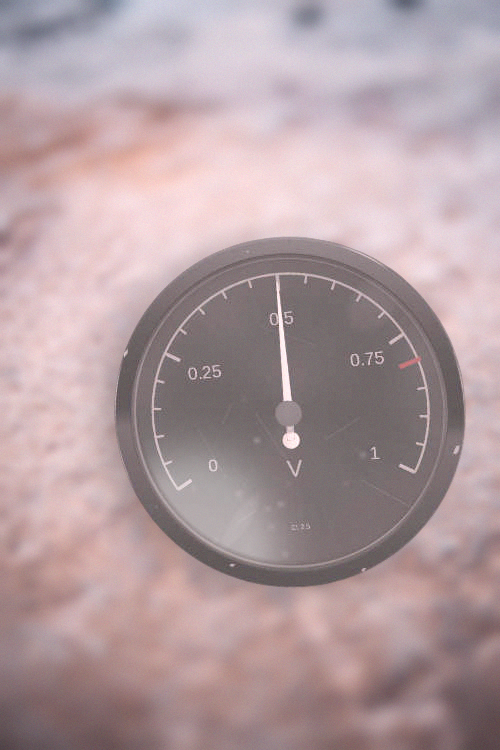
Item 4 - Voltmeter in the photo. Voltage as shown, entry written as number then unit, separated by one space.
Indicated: 0.5 V
